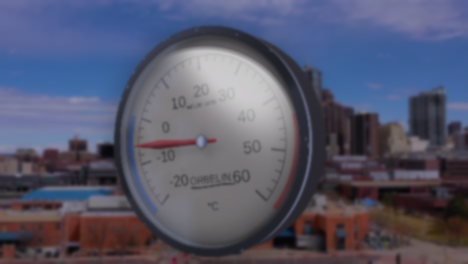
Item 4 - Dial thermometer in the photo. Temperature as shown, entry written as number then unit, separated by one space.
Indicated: -6 °C
